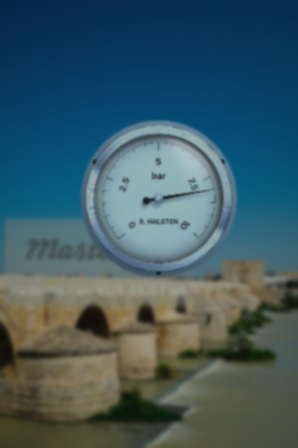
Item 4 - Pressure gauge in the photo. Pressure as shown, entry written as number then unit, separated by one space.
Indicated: 8 bar
